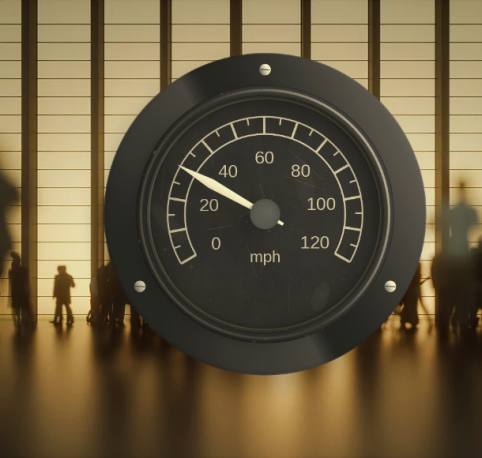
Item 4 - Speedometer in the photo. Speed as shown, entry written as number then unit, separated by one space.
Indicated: 30 mph
